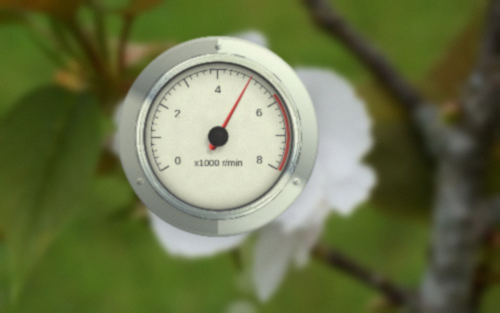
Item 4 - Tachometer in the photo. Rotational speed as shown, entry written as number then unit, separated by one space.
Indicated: 5000 rpm
